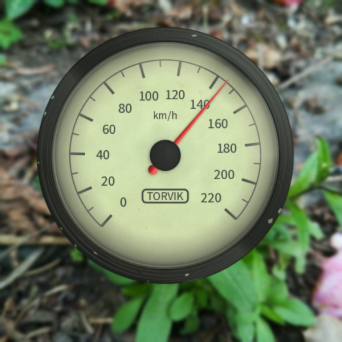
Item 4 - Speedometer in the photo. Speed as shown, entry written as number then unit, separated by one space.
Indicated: 145 km/h
